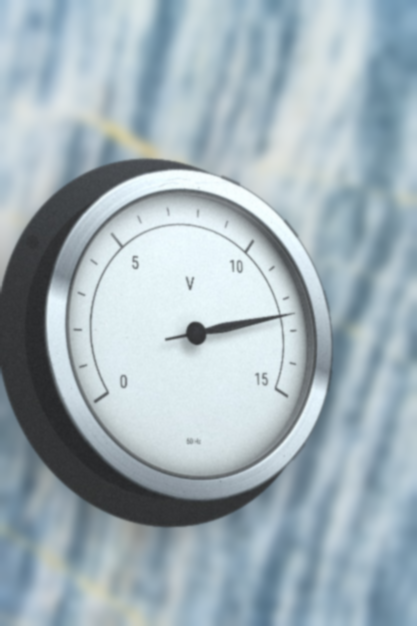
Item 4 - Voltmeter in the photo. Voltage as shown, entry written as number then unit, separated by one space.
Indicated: 12.5 V
